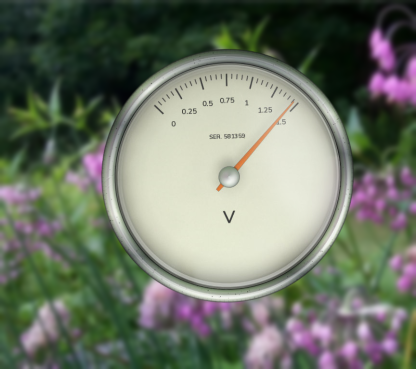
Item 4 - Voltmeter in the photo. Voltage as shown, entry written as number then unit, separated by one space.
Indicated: 1.45 V
